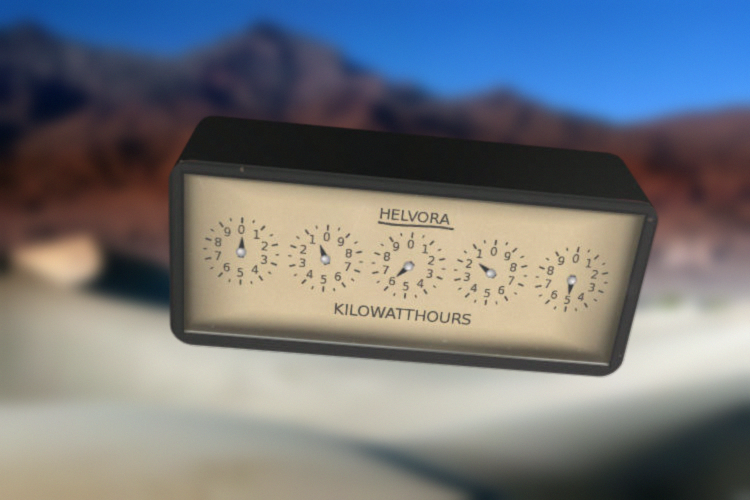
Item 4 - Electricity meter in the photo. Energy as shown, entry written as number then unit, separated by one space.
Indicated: 615 kWh
